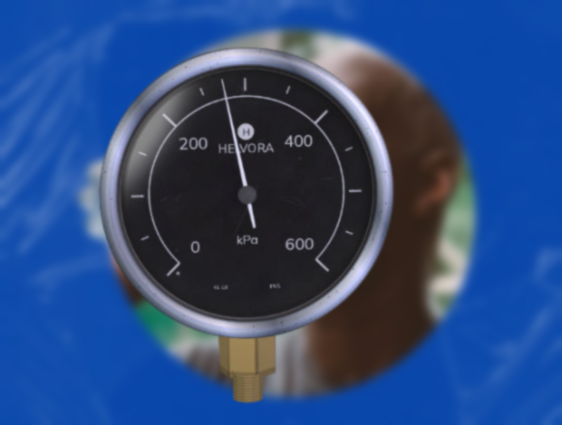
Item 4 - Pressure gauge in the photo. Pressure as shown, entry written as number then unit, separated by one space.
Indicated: 275 kPa
